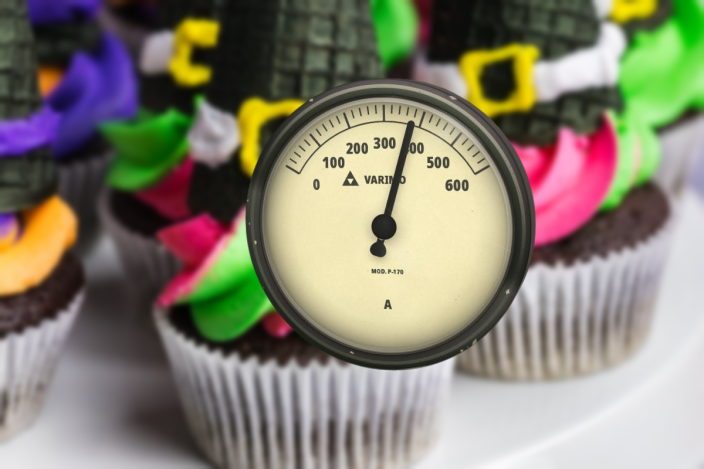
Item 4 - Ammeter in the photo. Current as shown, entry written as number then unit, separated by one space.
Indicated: 380 A
